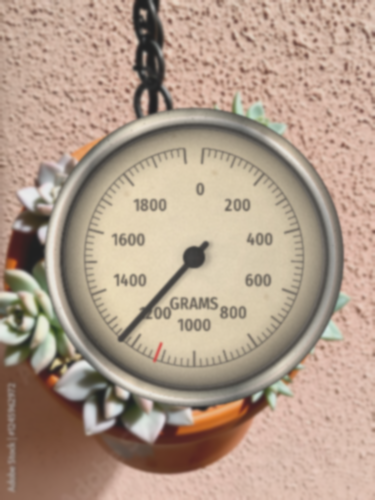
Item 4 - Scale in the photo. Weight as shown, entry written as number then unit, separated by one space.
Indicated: 1240 g
